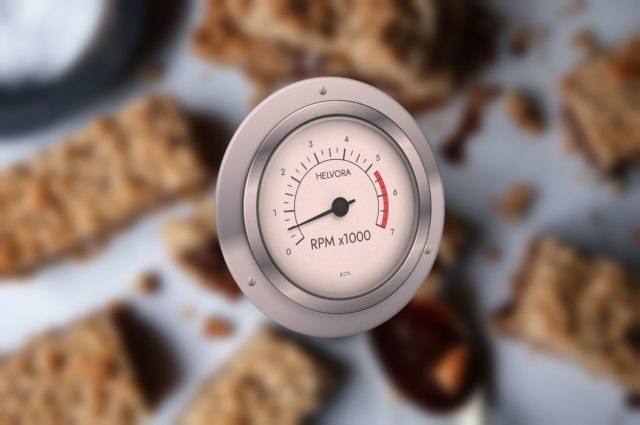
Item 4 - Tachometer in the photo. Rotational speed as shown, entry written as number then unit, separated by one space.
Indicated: 500 rpm
